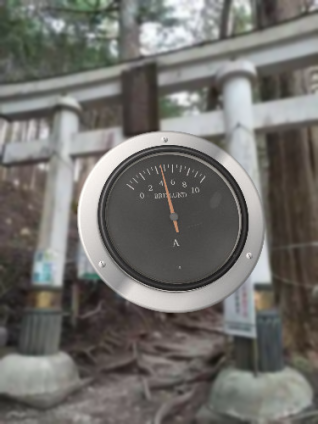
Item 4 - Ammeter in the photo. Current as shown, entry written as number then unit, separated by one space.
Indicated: 4.5 A
